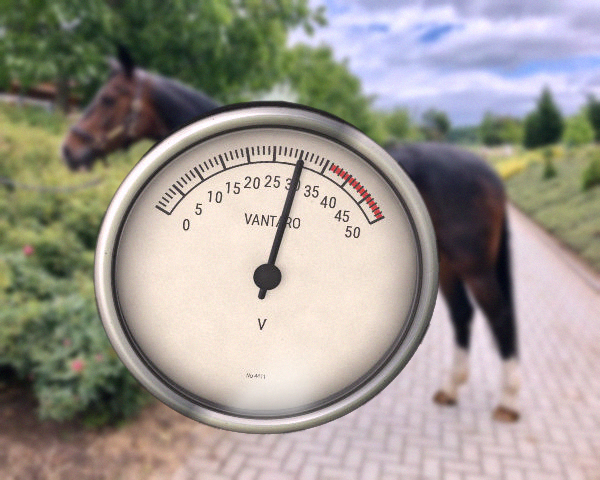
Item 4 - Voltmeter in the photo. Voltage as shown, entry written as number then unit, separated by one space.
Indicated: 30 V
